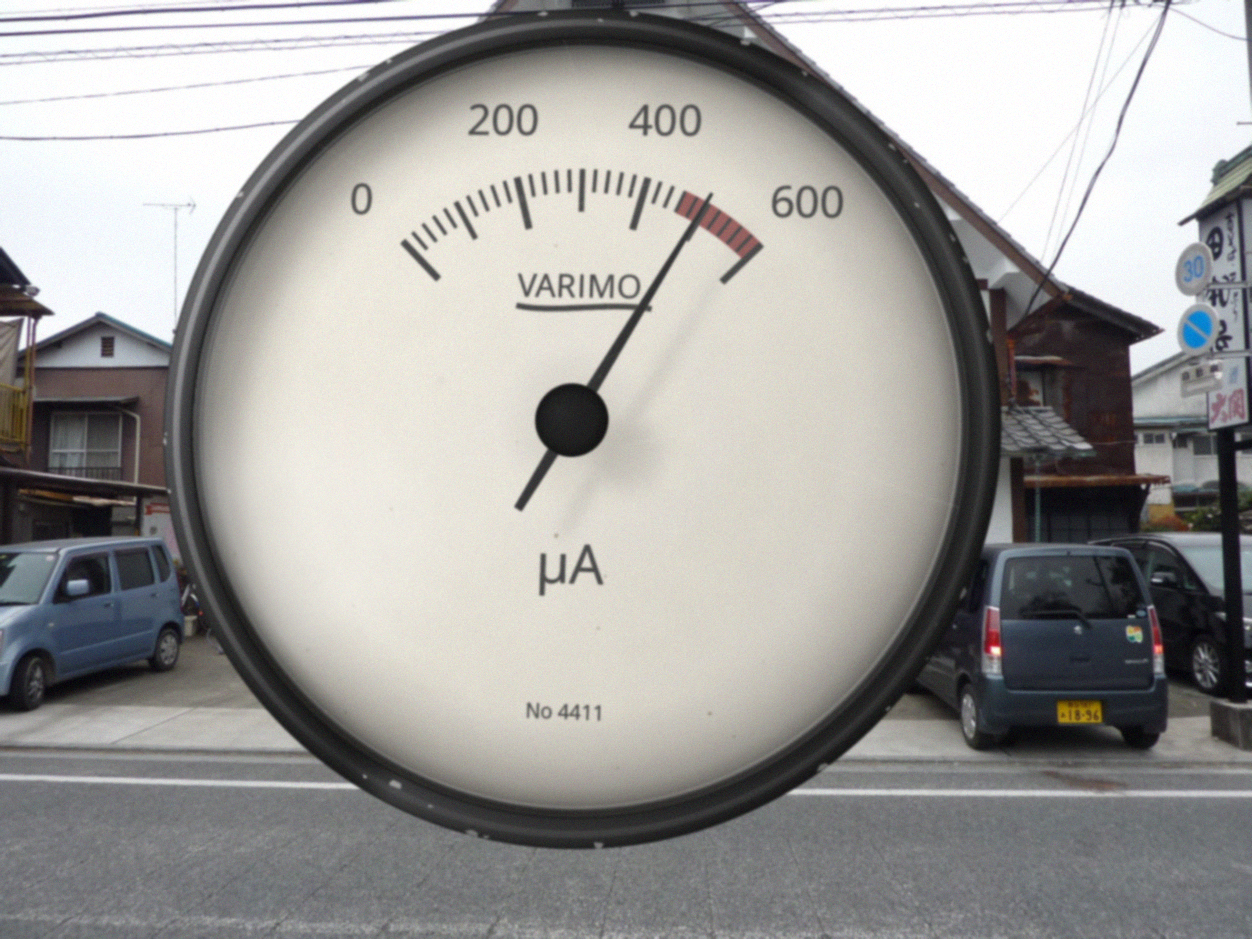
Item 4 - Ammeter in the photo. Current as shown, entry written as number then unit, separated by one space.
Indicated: 500 µA
